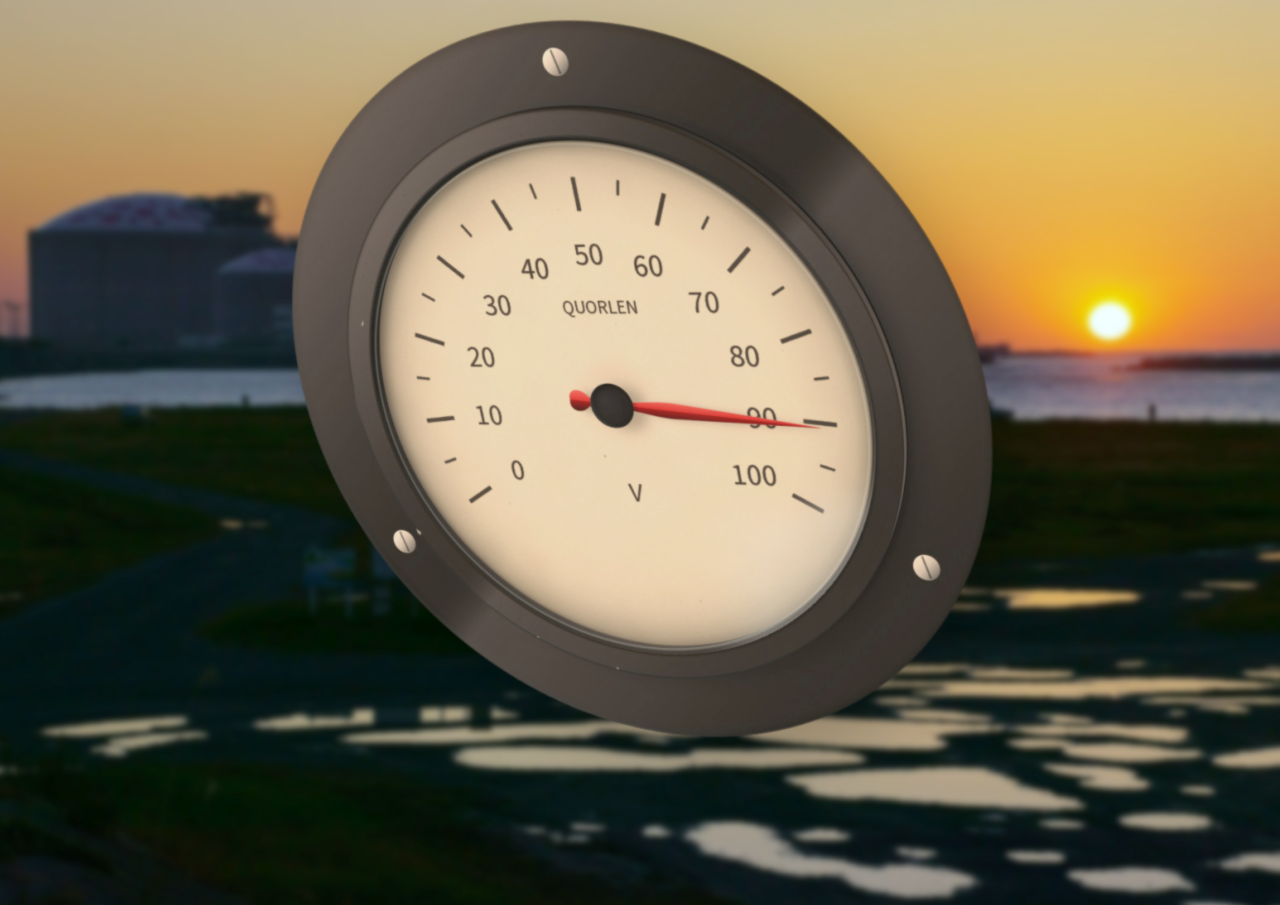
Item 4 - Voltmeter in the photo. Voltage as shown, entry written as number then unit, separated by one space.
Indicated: 90 V
